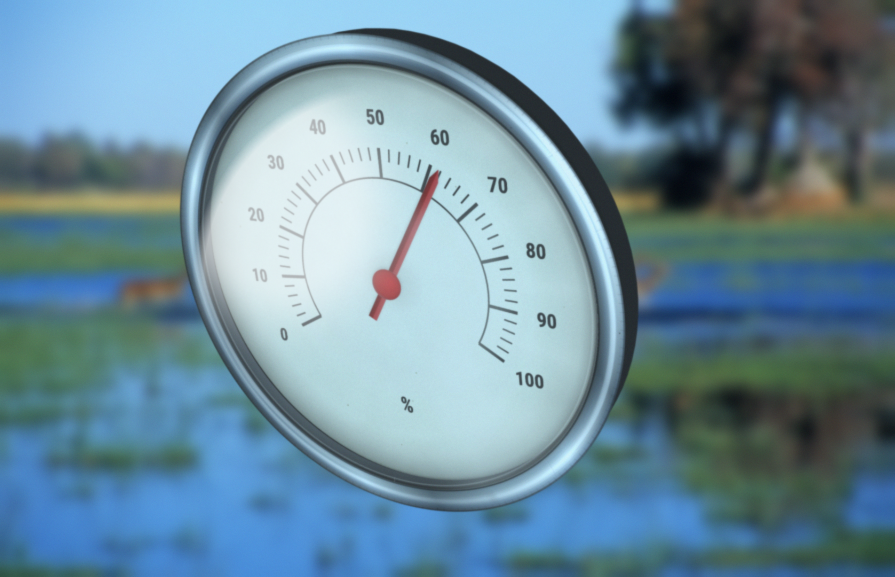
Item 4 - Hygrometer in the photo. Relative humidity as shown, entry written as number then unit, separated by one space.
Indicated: 62 %
